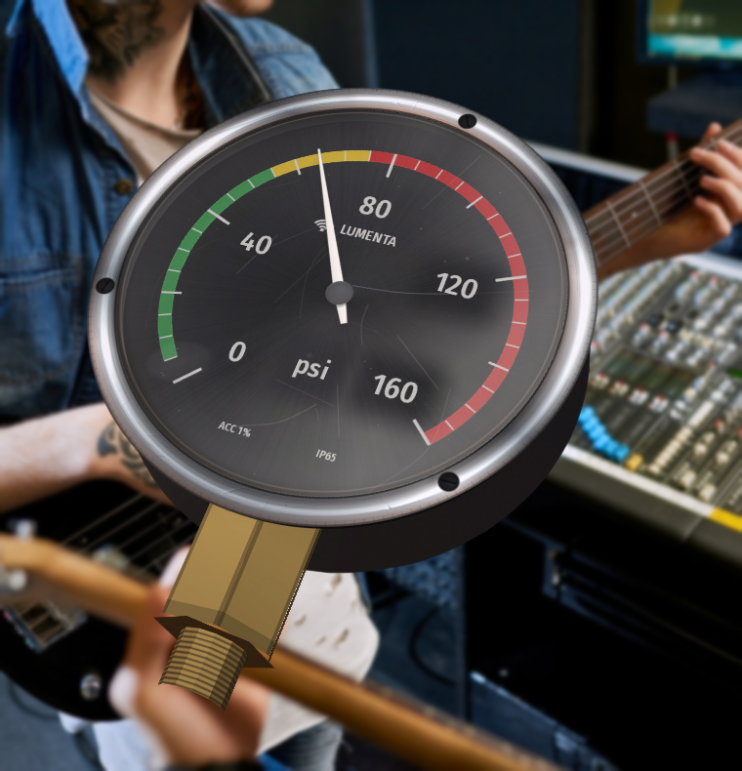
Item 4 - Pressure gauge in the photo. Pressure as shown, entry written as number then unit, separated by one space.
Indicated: 65 psi
